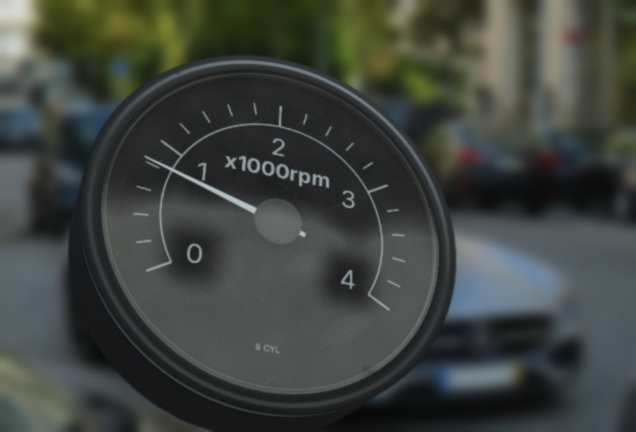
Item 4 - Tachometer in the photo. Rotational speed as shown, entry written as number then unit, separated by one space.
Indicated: 800 rpm
